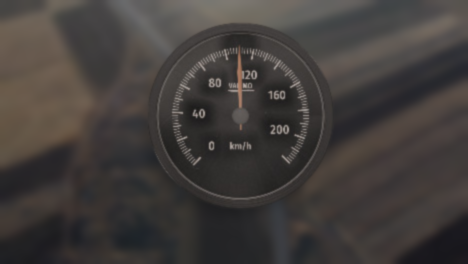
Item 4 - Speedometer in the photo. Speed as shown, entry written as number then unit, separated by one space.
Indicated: 110 km/h
